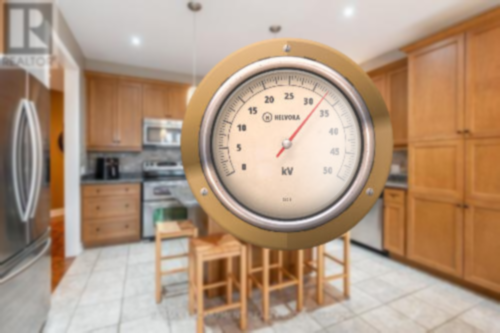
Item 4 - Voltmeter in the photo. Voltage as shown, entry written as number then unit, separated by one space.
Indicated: 32.5 kV
